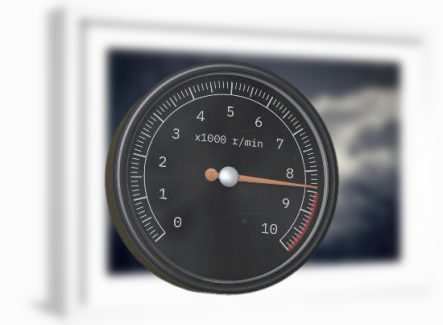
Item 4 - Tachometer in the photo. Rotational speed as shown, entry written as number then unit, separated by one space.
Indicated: 8400 rpm
